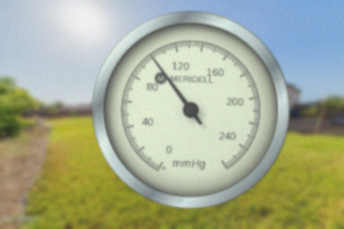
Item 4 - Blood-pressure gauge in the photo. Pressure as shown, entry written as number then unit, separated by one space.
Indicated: 100 mmHg
